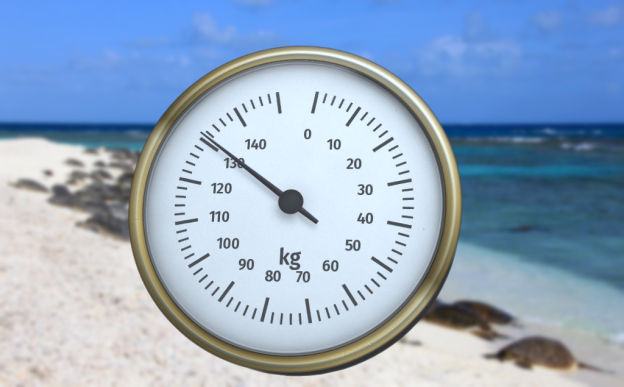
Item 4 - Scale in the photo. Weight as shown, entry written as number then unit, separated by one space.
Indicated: 131 kg
